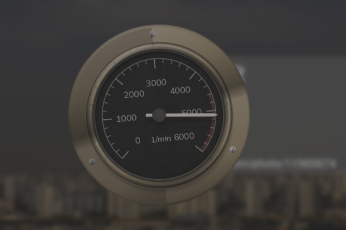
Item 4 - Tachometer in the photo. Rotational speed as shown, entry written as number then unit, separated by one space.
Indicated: 5100 rpm
